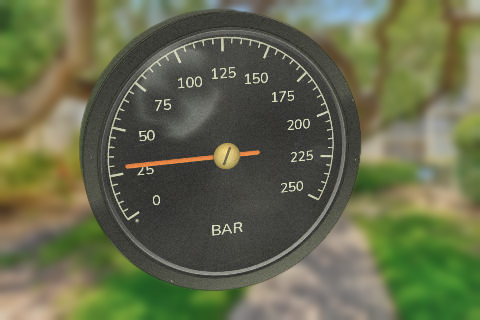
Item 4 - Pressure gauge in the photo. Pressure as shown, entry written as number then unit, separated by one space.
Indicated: 30 bar
